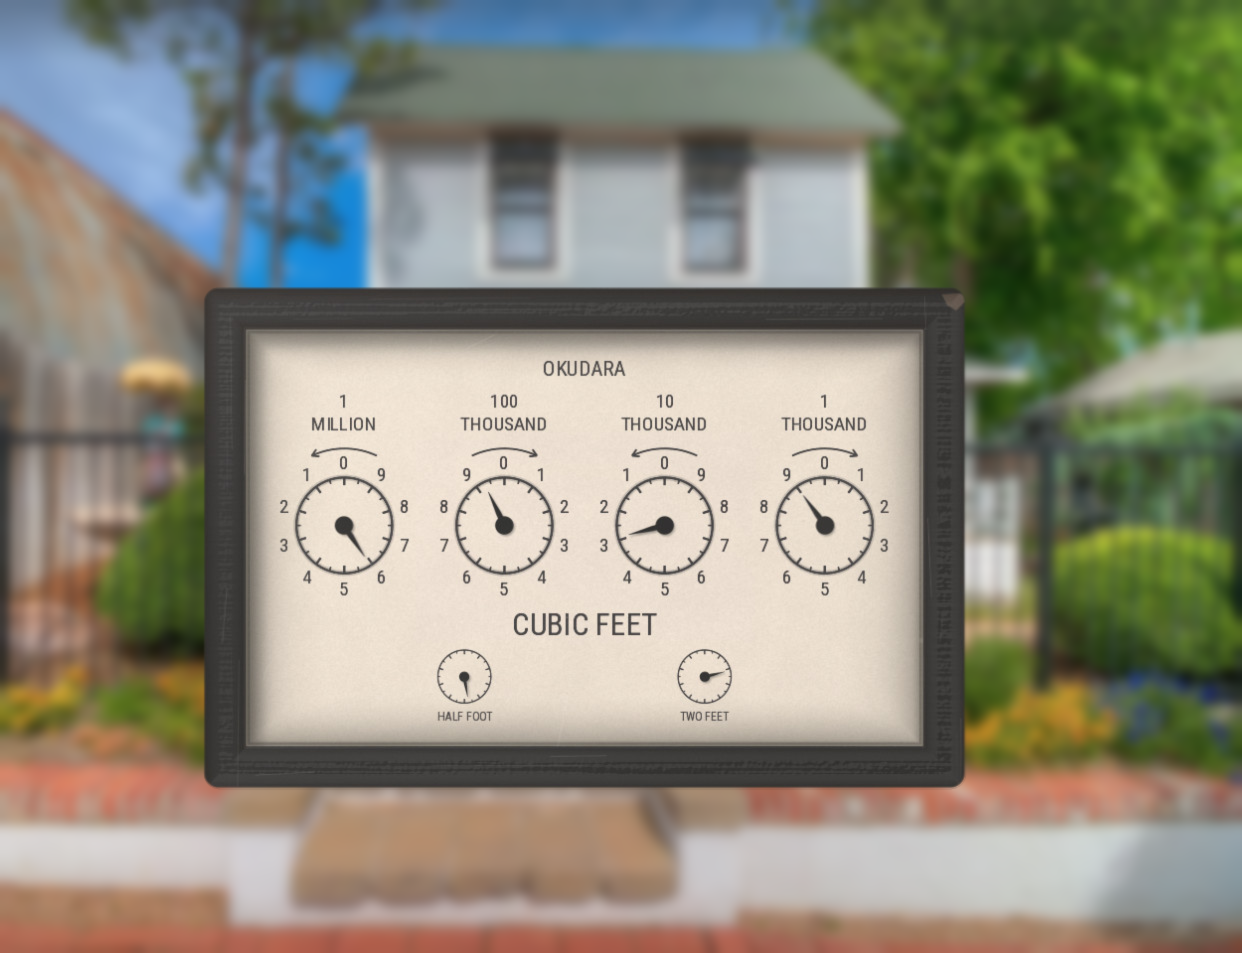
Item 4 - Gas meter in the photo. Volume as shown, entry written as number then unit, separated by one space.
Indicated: 592900 ft³
